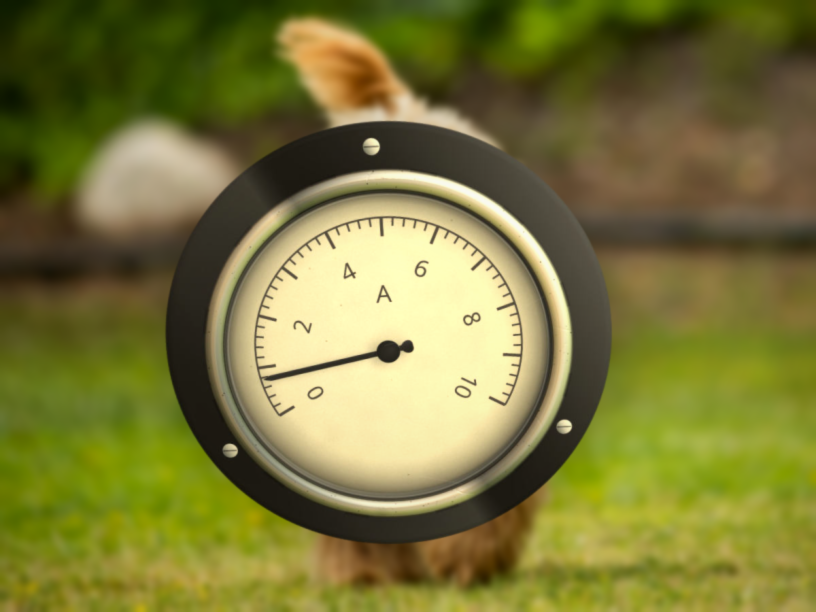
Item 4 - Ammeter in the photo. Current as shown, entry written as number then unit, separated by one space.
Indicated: 0.8 A
